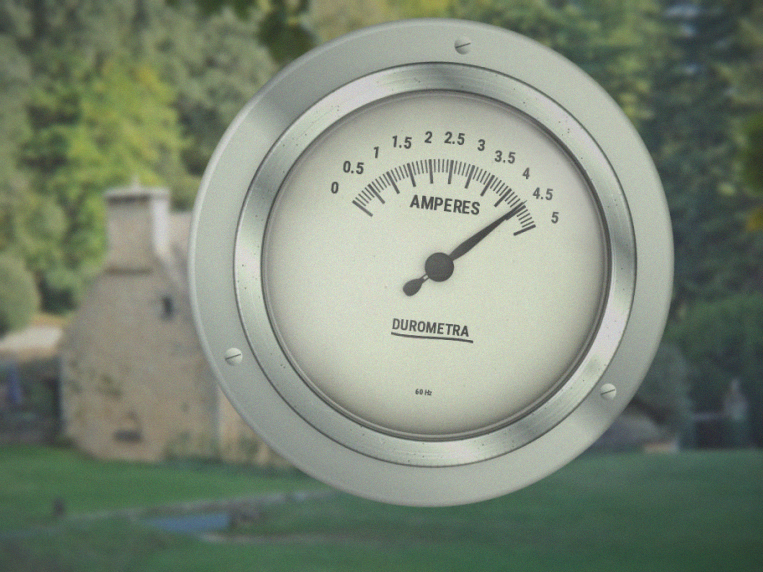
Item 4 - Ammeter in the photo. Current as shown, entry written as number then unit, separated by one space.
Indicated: 4.4 A
